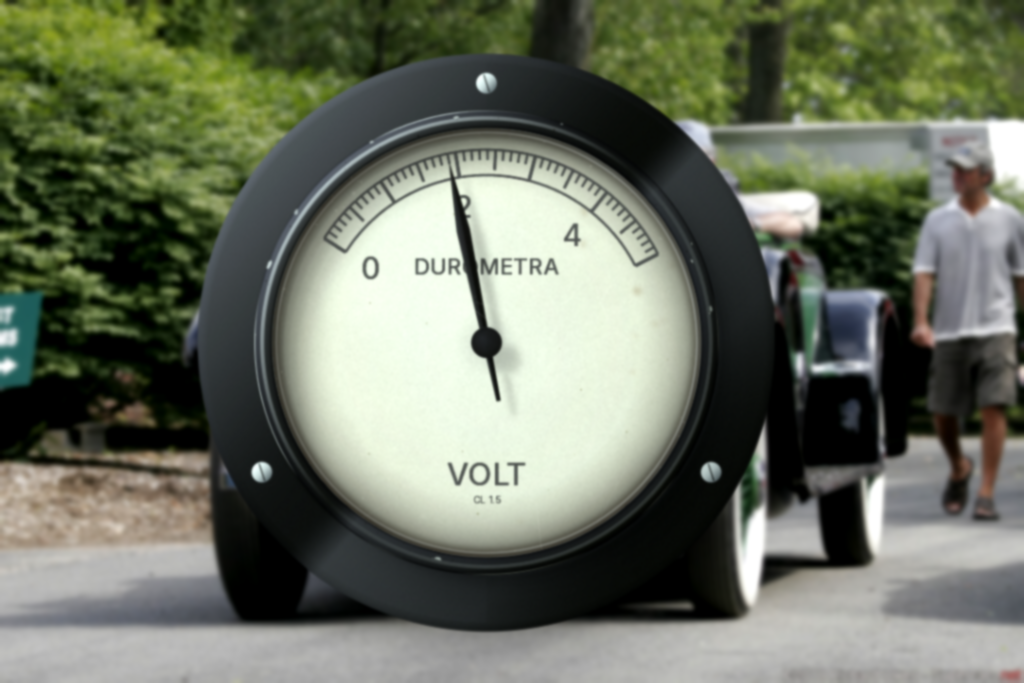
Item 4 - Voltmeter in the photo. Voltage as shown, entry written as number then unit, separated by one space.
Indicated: 1.9 V
